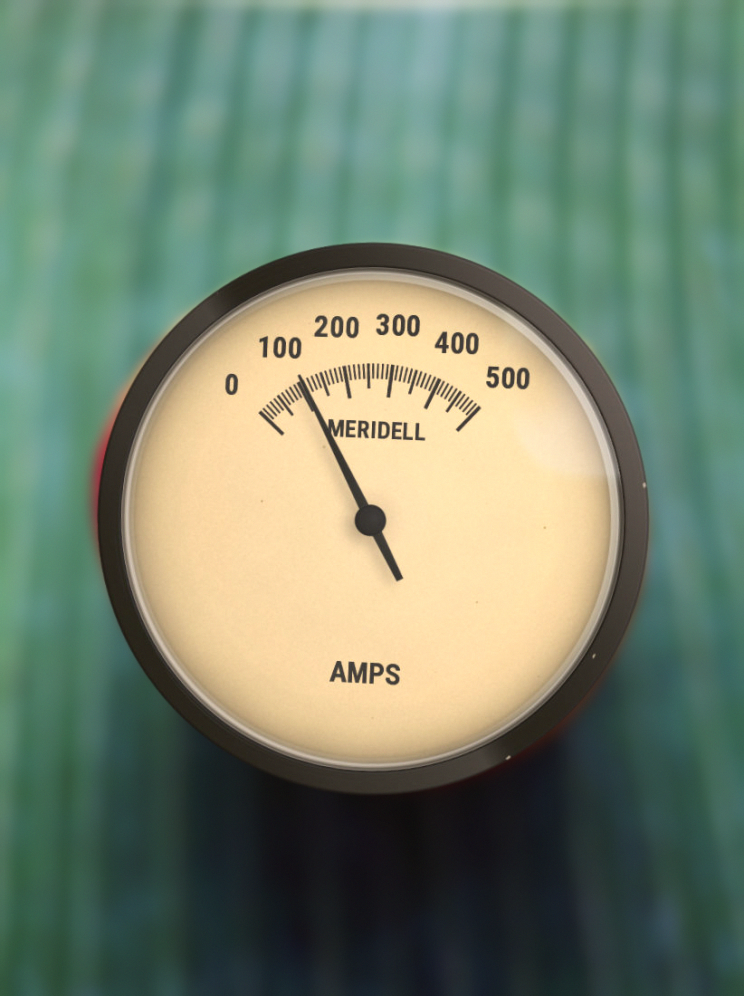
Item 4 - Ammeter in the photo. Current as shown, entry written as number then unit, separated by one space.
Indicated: 110 A
